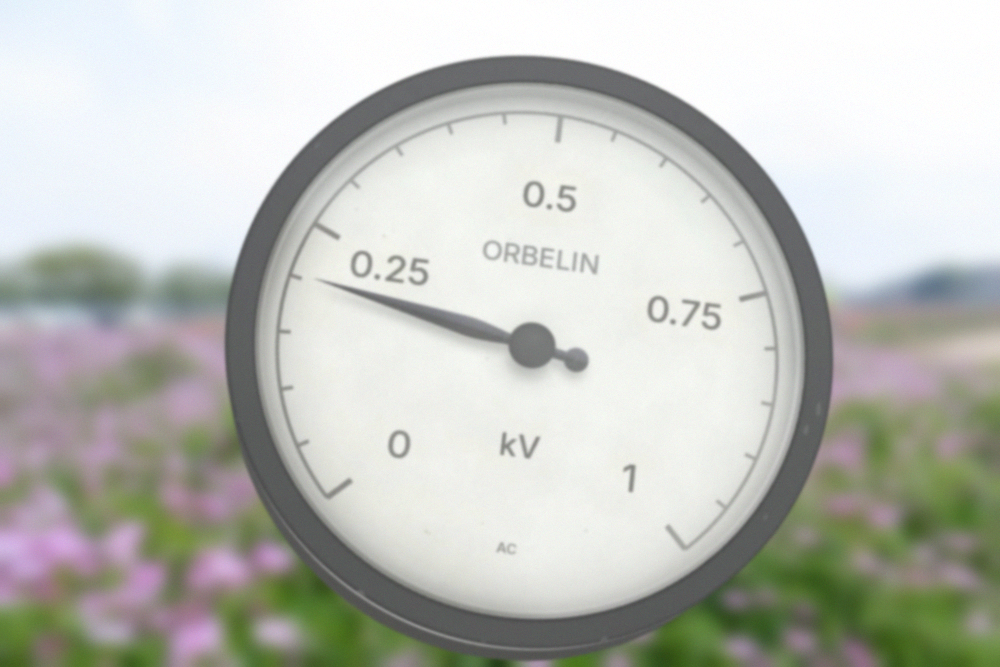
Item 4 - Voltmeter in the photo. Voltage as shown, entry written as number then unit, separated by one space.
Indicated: 0.2 kV
